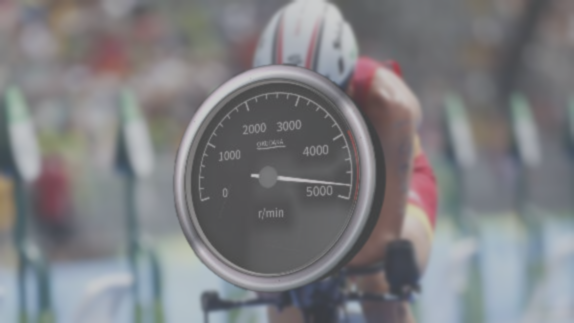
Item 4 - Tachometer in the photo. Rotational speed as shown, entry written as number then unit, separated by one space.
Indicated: 4800 rpm
